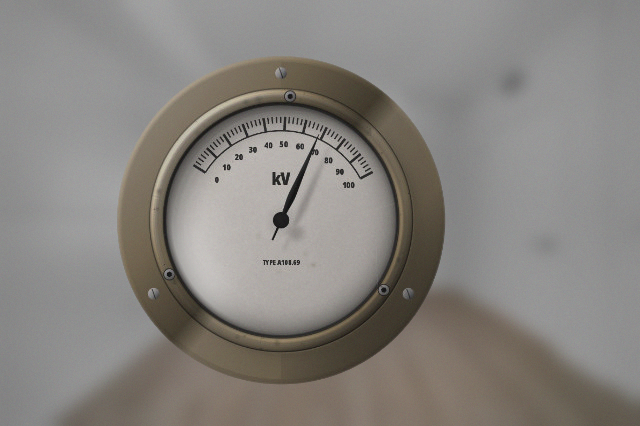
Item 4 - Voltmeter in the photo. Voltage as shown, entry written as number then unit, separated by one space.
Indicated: 68 kV
